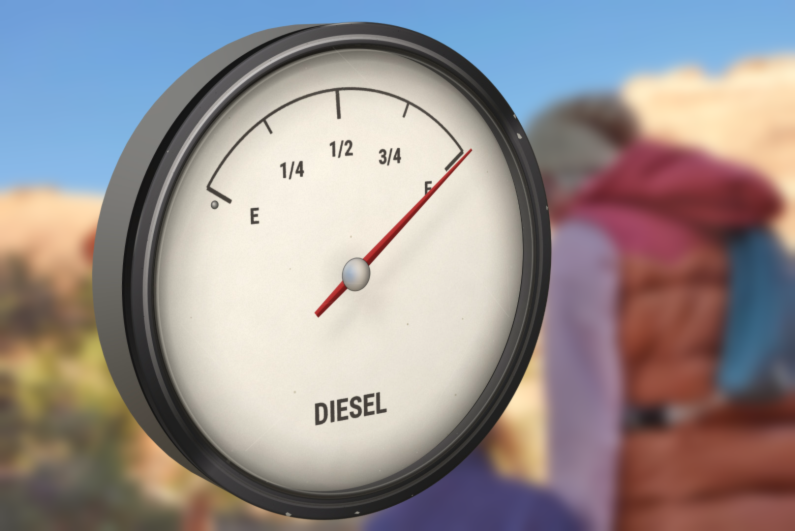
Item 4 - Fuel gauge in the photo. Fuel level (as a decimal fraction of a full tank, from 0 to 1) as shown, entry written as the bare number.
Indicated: 1
